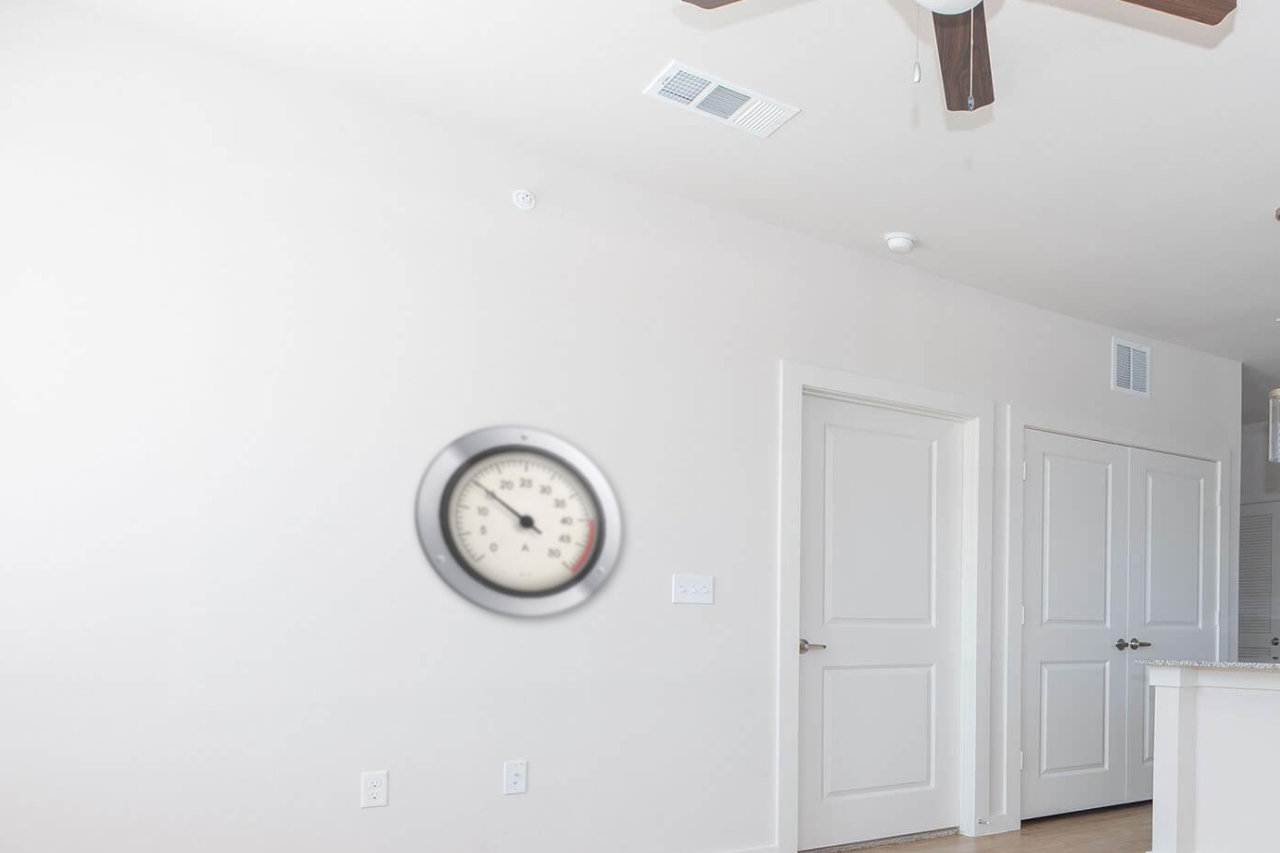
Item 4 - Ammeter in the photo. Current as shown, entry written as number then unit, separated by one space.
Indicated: 15 A
